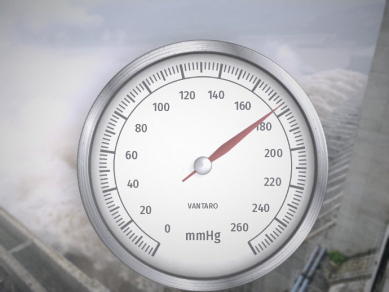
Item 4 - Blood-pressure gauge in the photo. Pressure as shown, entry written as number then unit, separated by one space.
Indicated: 176 mmHg
